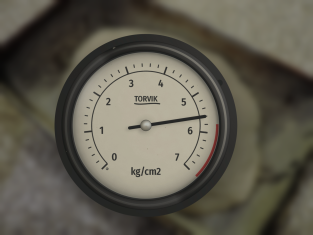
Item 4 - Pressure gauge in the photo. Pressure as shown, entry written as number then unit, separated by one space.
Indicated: 5.6 kg/cm²
